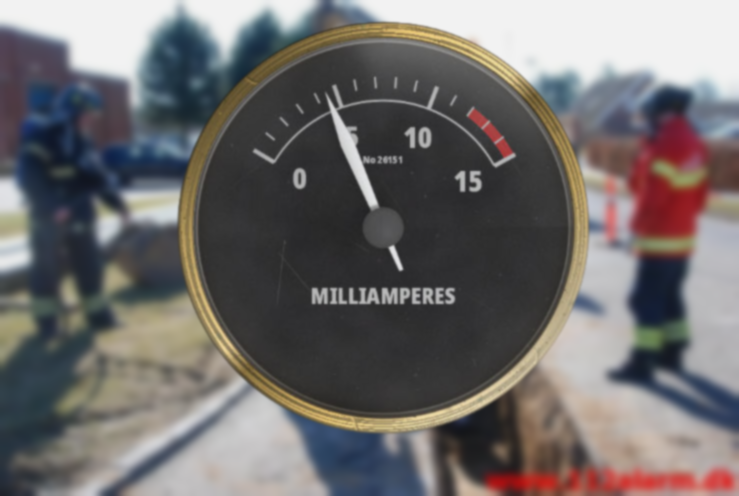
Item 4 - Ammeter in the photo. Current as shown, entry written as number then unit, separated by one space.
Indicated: 4.5 mA
